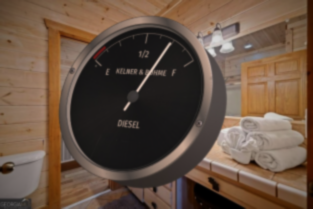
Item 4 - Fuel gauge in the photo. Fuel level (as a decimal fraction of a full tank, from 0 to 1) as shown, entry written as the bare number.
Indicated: 0.75
